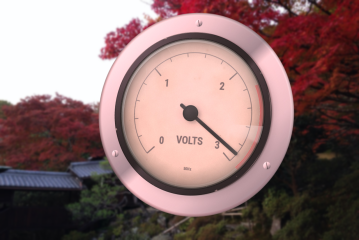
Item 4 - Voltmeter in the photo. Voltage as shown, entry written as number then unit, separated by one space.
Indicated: 2.9 V
